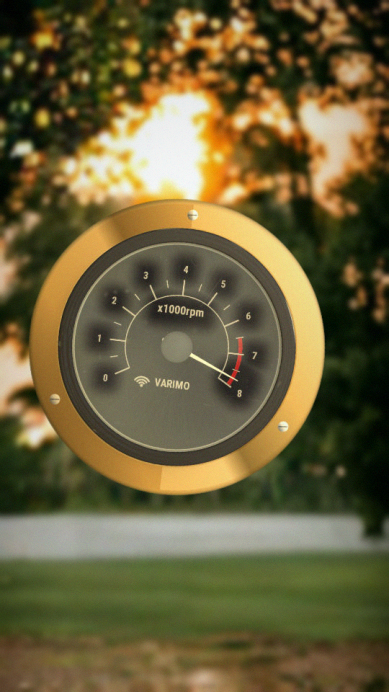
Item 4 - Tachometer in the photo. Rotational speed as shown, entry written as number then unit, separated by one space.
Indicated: 7750 rpm
